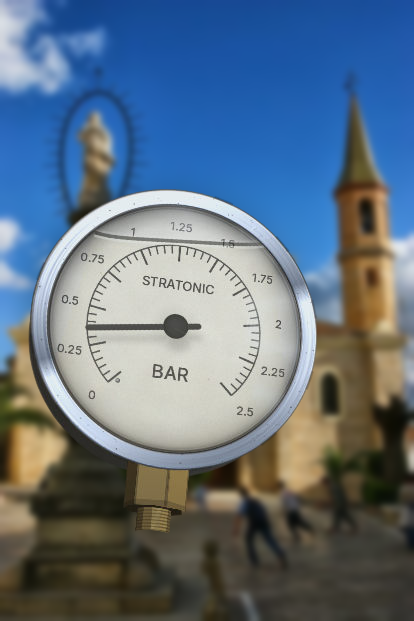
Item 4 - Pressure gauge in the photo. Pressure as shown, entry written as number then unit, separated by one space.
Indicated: 0.35 bar
